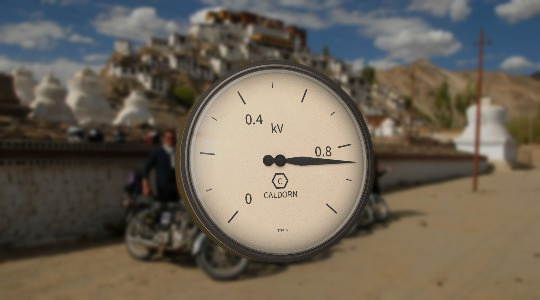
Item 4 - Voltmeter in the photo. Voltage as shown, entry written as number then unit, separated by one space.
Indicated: 0.85 kV
